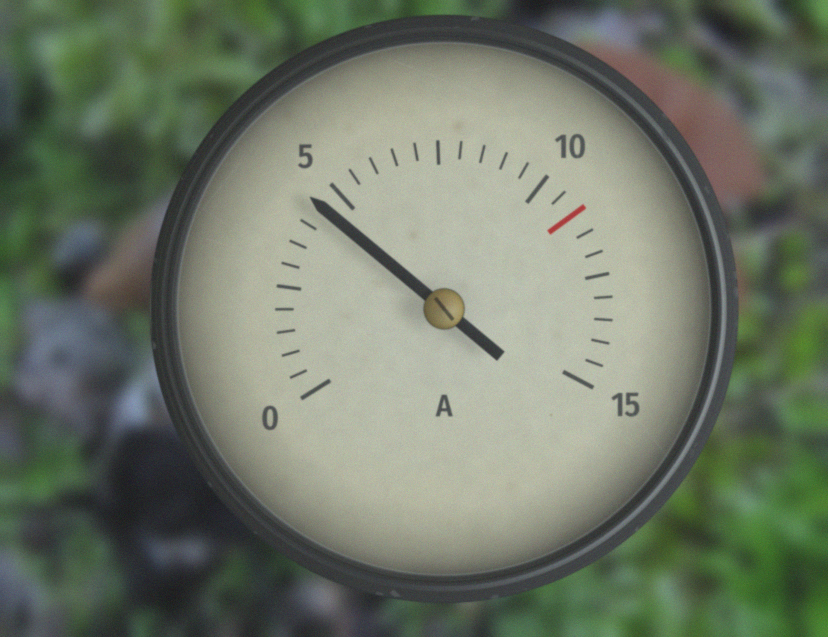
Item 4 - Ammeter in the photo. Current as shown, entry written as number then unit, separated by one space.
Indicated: 4.5 A
